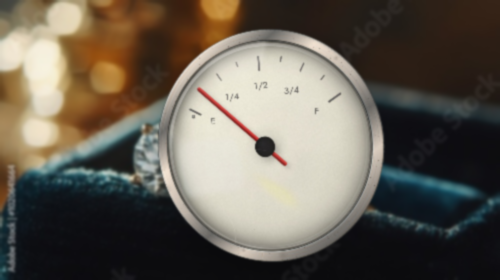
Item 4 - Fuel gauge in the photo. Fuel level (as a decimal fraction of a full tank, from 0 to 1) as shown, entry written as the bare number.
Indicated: 0.125
